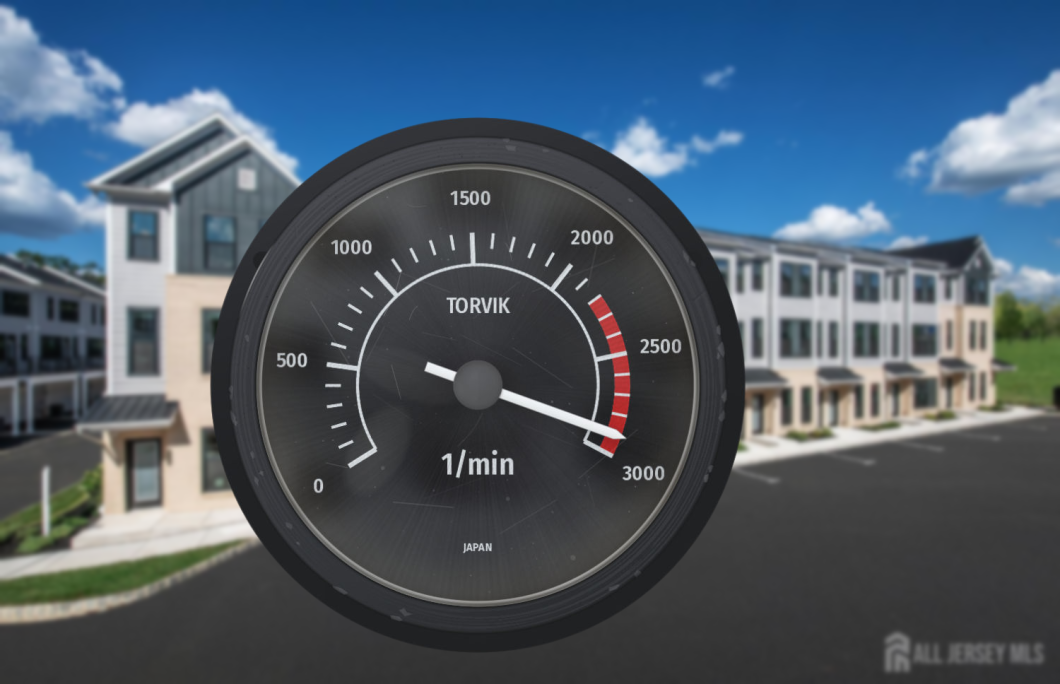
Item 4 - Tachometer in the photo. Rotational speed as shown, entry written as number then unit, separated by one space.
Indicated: 2900 rpm
